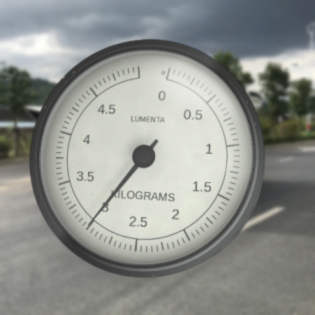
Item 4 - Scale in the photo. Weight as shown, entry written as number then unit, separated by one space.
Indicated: 3 kg
